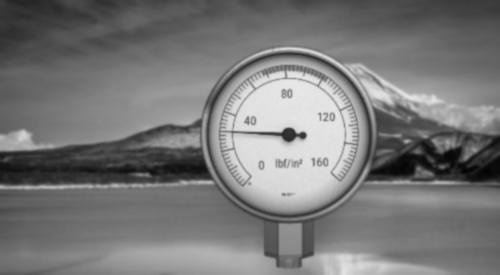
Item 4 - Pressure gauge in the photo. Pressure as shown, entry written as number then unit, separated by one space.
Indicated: 30 psi
